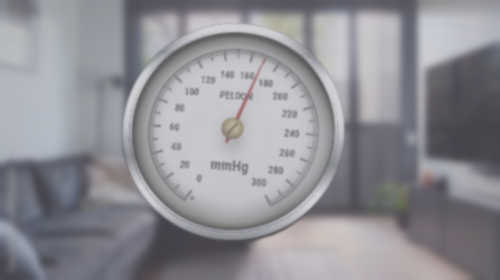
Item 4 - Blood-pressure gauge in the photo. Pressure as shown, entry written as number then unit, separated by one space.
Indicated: 170 mmHg
